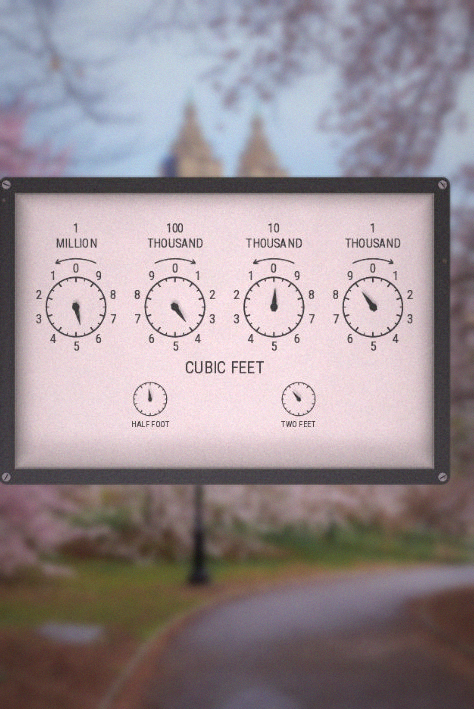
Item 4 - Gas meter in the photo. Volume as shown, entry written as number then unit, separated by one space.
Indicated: 539900 ft³
